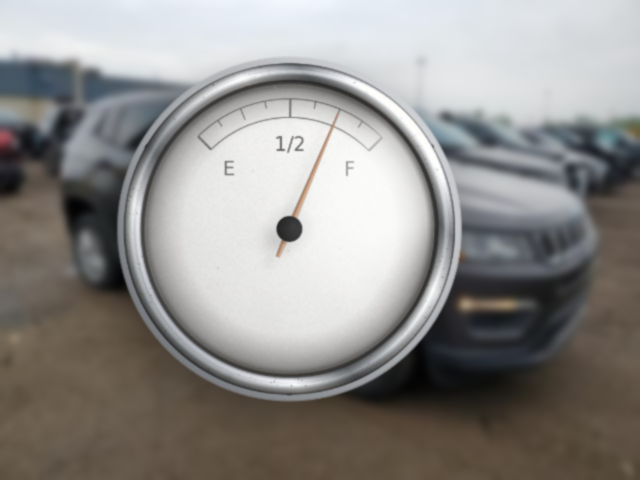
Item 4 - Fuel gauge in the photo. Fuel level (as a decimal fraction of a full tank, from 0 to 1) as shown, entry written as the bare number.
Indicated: 0.75
